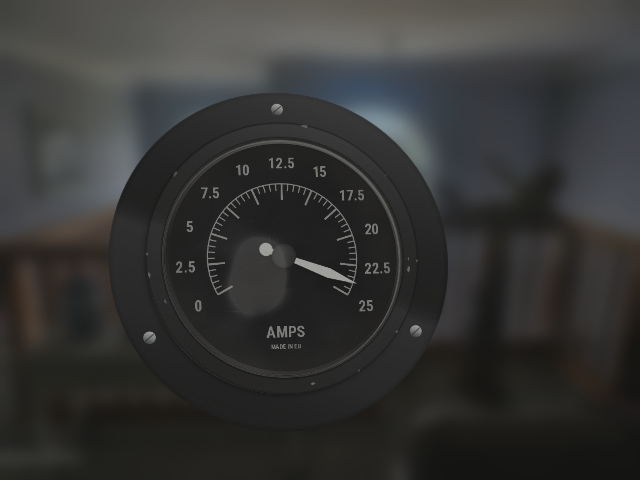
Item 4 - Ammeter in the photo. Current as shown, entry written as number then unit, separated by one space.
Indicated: 24 A
